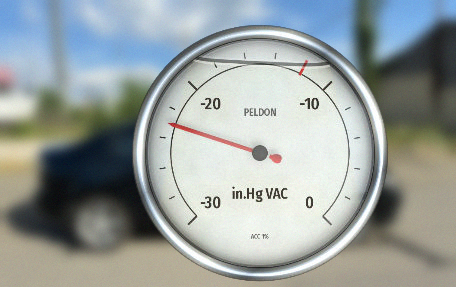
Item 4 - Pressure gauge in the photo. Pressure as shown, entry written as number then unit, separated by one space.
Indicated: -23 inHg
